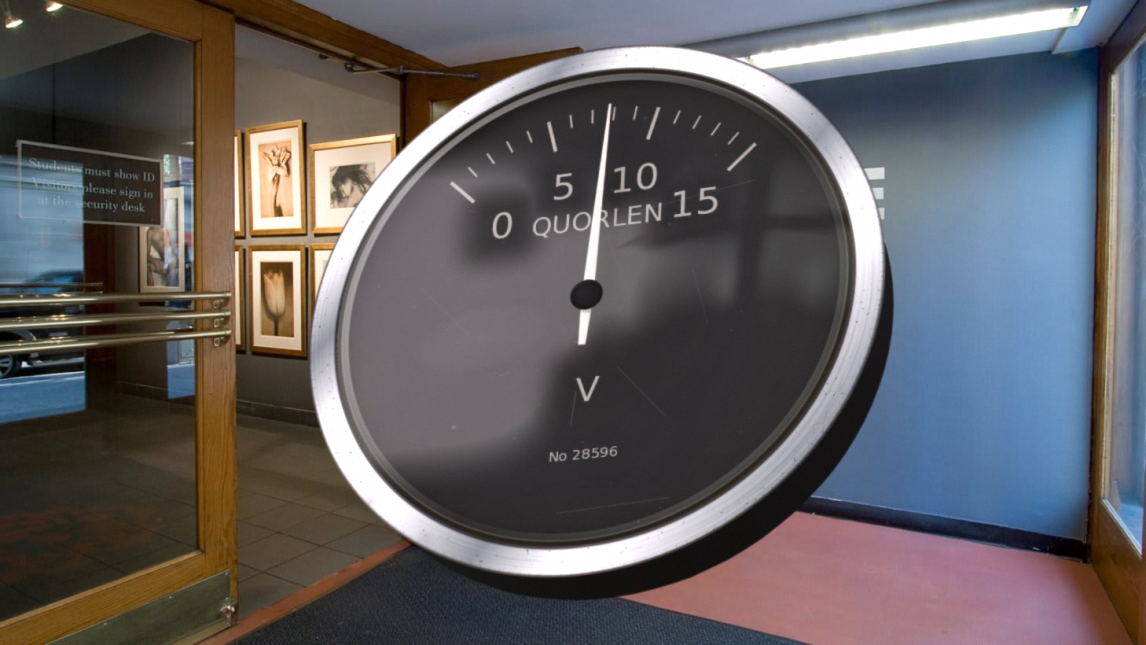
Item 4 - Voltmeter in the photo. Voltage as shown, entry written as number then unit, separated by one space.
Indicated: 8 V
